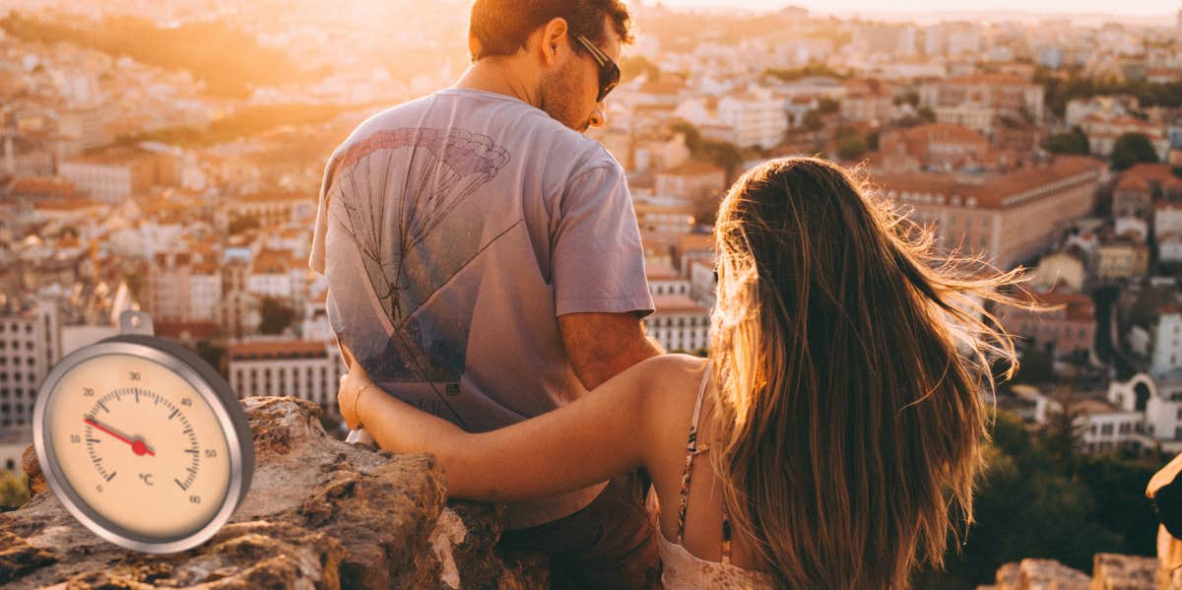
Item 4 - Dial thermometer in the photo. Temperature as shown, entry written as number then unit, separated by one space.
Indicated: 15 °C
